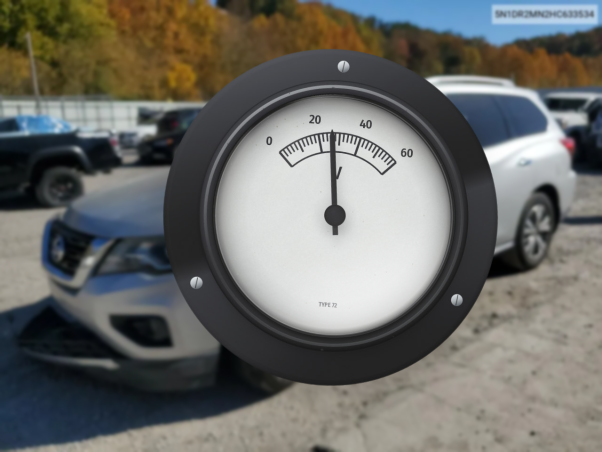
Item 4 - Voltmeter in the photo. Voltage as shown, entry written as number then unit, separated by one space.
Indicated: 26 V
